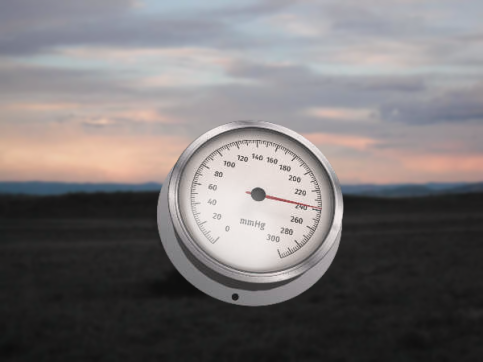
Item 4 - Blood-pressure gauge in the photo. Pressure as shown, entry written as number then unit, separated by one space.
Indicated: 240 mmHg
